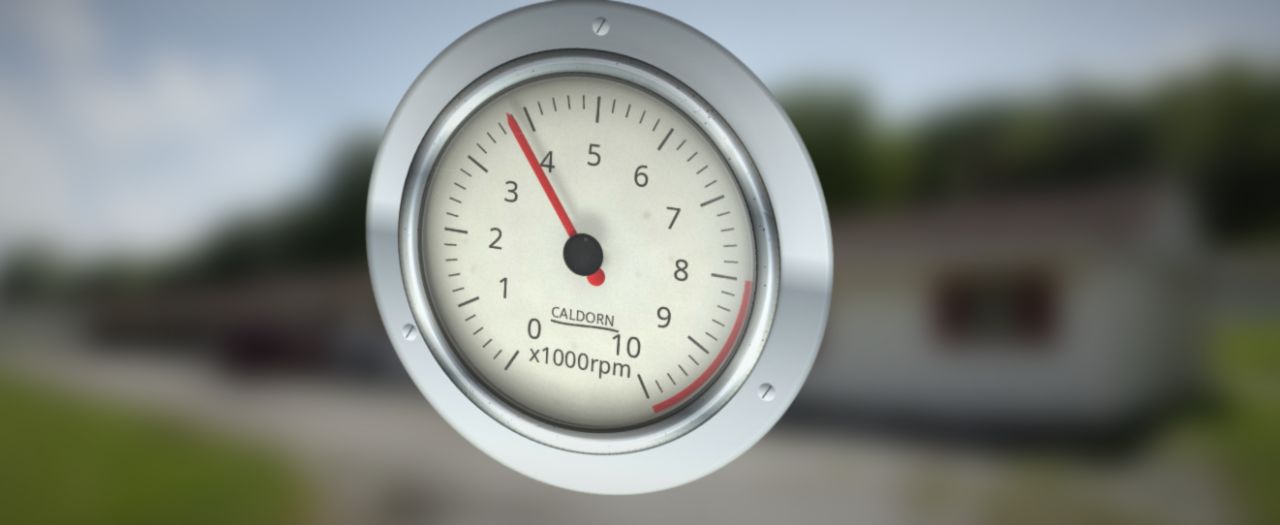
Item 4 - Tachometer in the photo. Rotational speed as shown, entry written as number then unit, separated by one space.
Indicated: 3800 rpm
